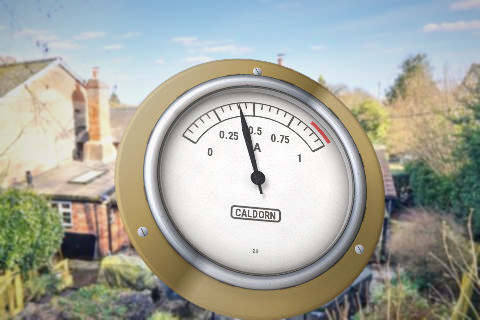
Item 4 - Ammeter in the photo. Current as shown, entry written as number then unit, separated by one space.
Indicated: 0.4 A
